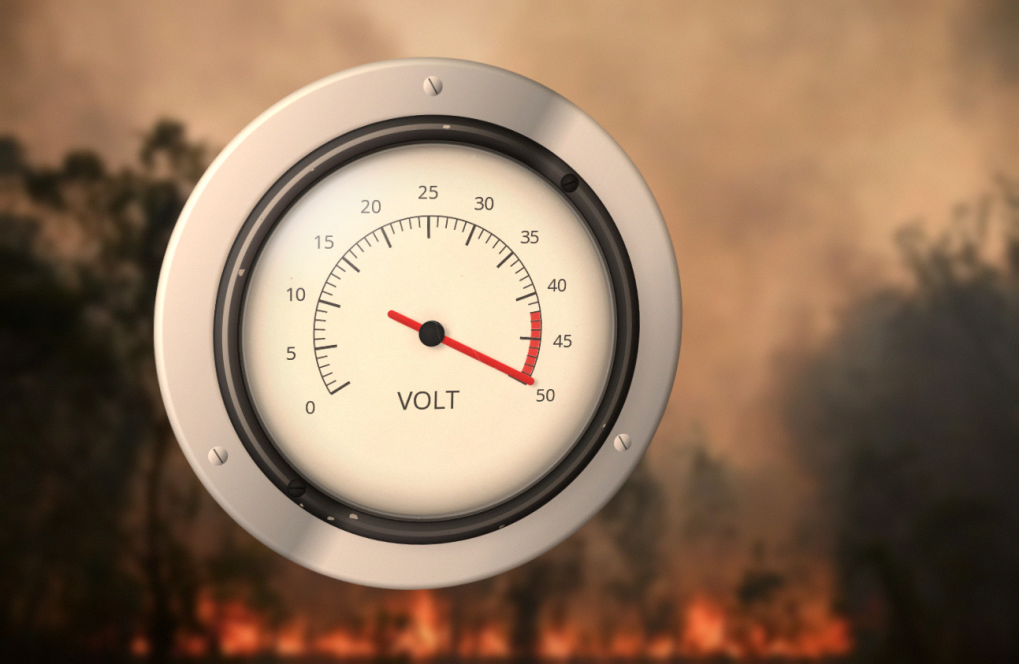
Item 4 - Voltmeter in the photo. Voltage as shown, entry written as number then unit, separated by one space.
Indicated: 49.5 V
